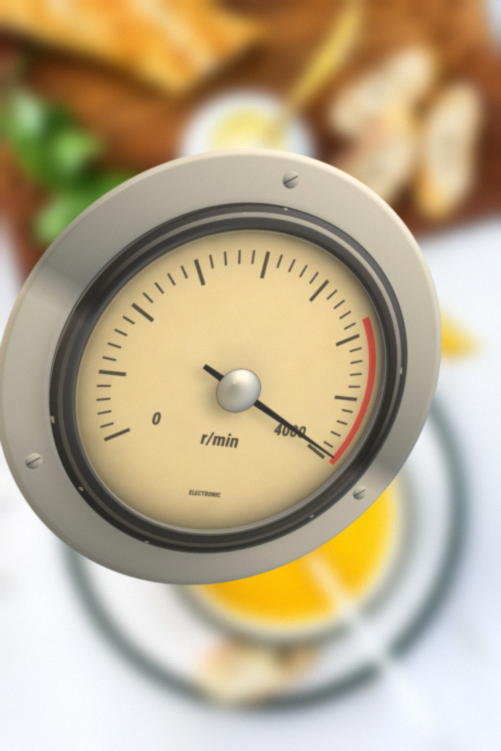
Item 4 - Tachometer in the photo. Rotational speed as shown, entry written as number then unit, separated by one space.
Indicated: 3950 rpm
